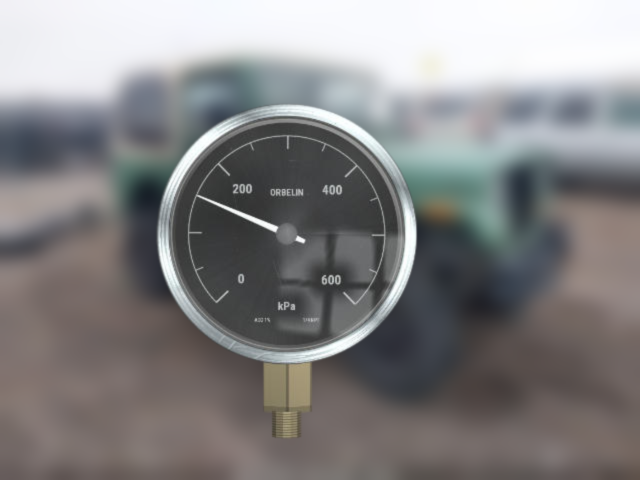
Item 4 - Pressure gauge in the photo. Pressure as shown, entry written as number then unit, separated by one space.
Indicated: 150 kPa
